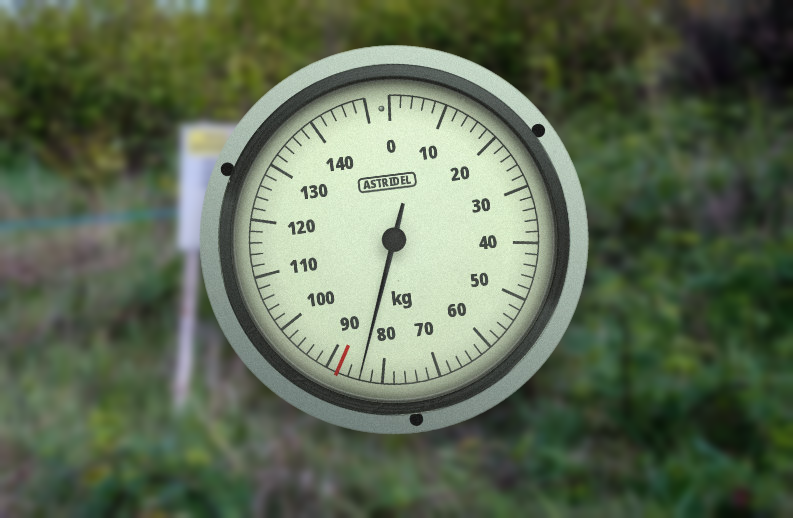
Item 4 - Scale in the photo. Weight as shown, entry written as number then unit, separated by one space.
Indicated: 84 kg
